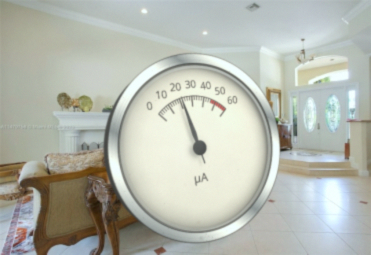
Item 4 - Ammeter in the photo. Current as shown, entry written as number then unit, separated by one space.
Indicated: 20 µA
